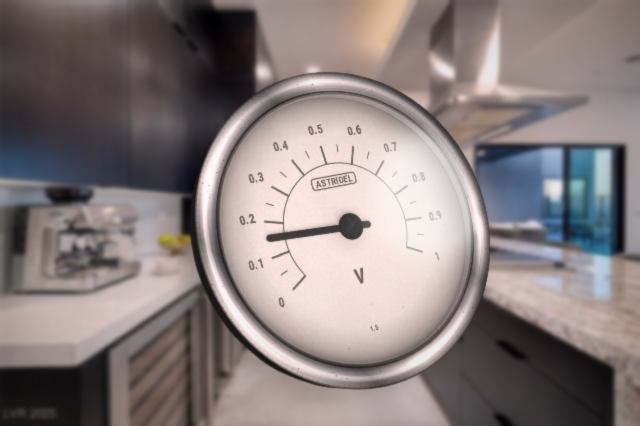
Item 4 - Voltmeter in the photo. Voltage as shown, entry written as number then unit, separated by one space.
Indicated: 0.15 V
